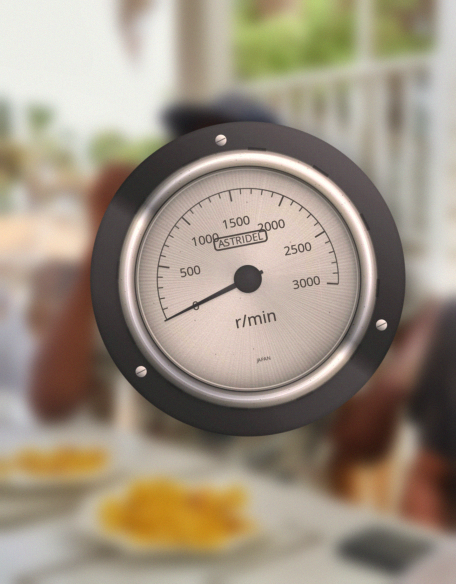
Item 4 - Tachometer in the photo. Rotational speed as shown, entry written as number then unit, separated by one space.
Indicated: 0 rpm
